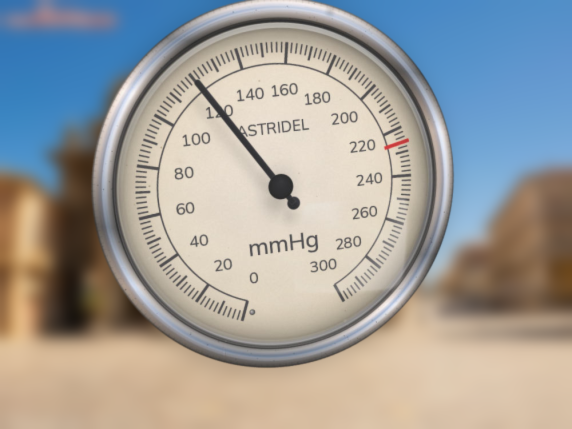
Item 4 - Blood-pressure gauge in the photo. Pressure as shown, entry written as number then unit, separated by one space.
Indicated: 120 mmHg
